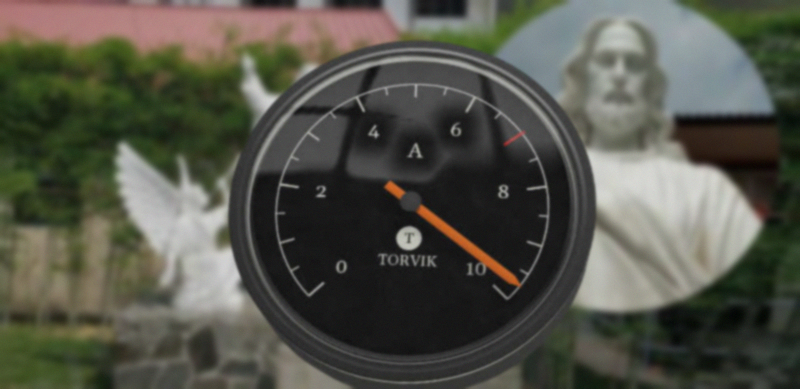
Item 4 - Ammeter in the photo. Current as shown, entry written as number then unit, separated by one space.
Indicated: 9.75 A
